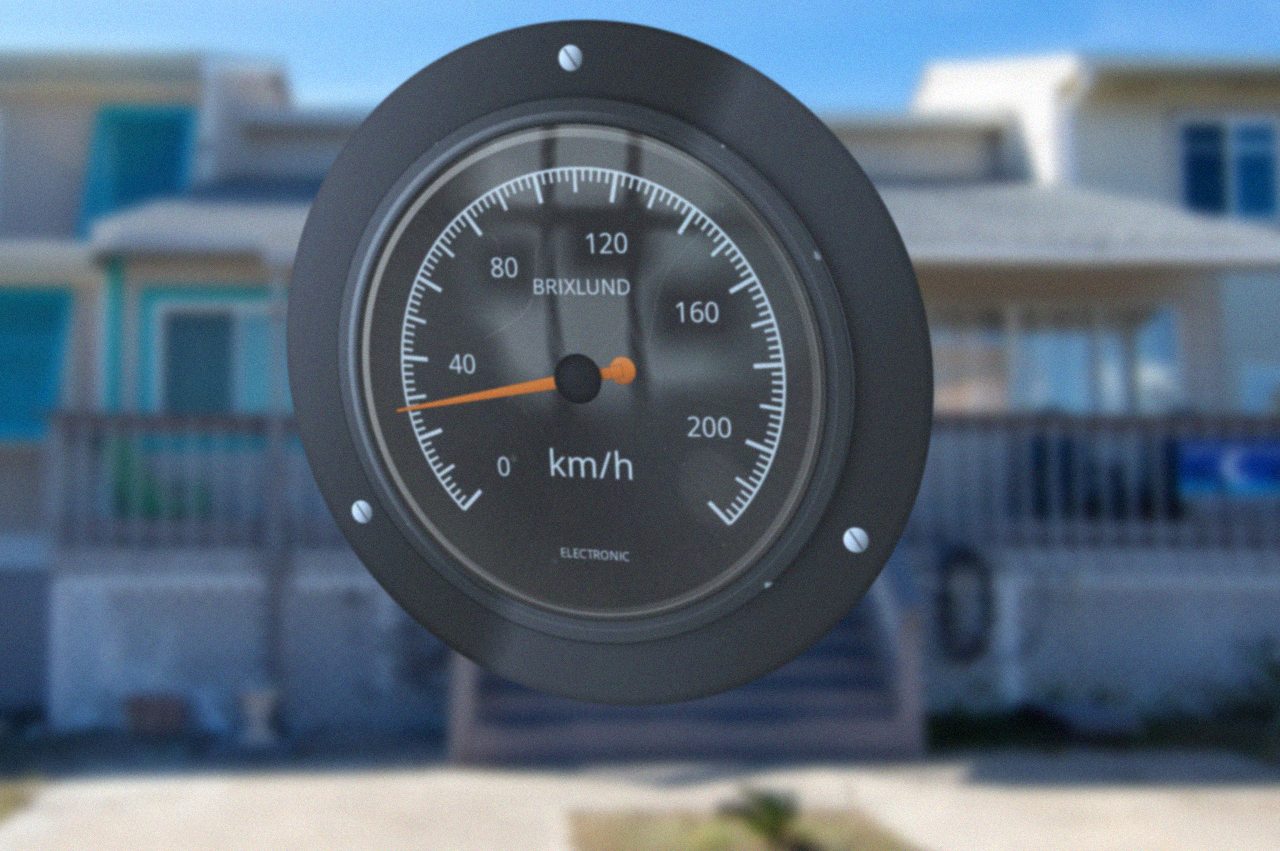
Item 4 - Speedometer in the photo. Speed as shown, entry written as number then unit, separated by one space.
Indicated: 28 km/h
